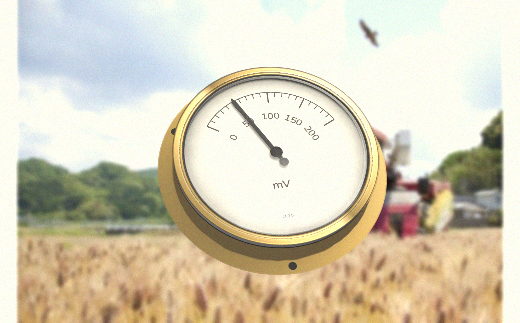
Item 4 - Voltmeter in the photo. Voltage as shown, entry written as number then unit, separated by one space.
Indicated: 50 mV
